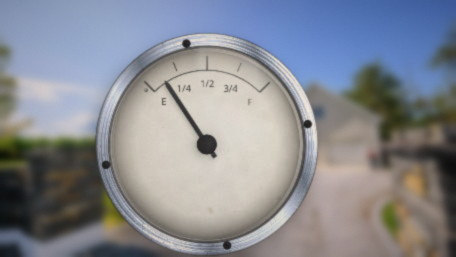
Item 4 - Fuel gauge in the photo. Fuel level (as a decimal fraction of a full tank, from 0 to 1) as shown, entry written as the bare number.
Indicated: 0.125
